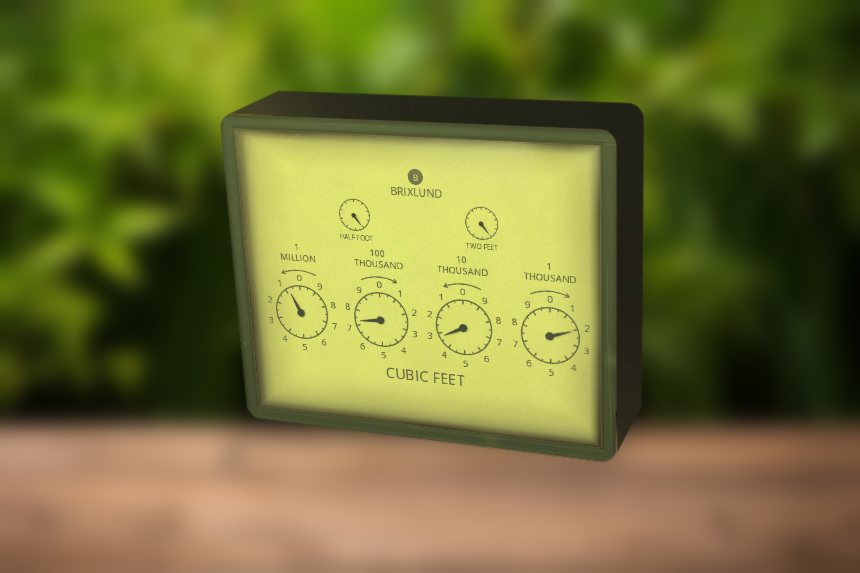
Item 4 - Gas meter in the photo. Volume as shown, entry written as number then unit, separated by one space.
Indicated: 73200 ft³
